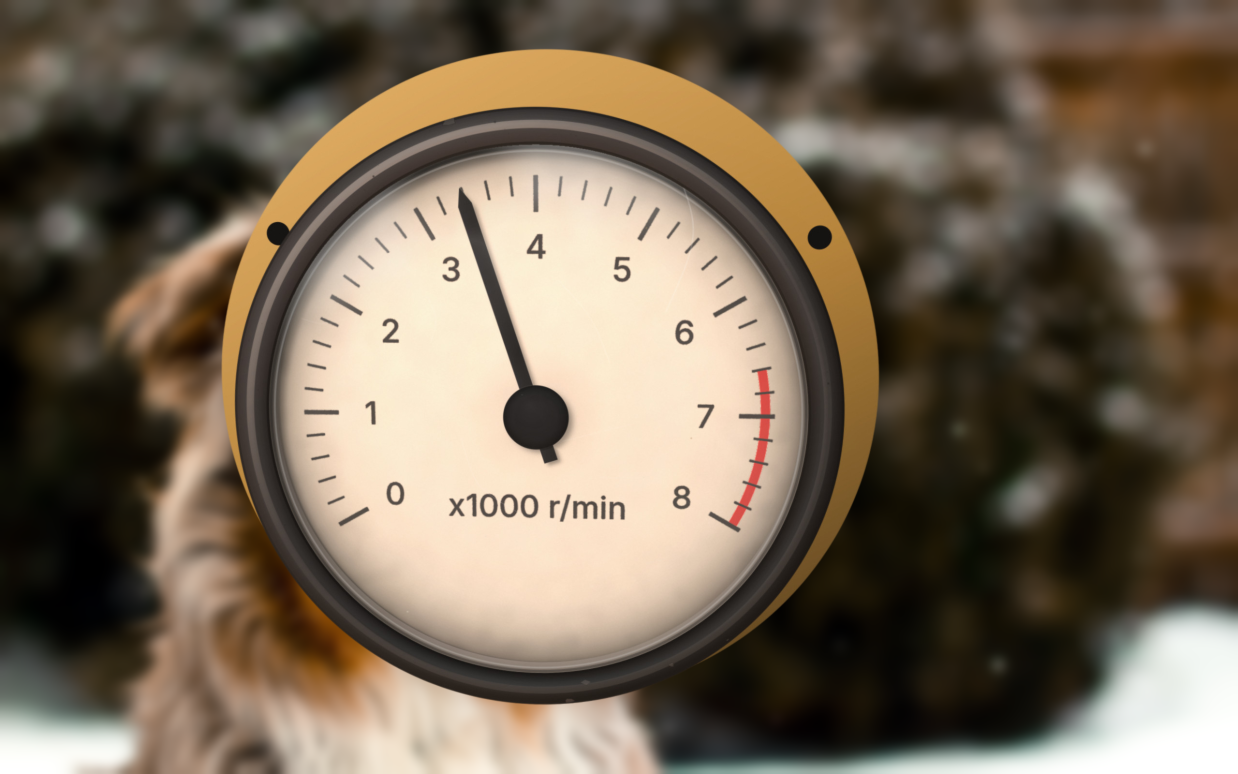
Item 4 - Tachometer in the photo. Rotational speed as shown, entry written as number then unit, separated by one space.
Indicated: 3400 rpm
